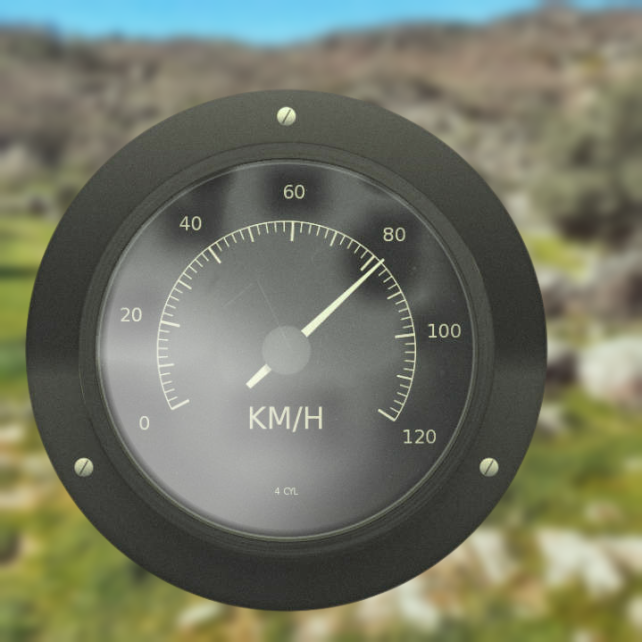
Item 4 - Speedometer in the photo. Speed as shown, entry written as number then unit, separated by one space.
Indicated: 82 km/h
